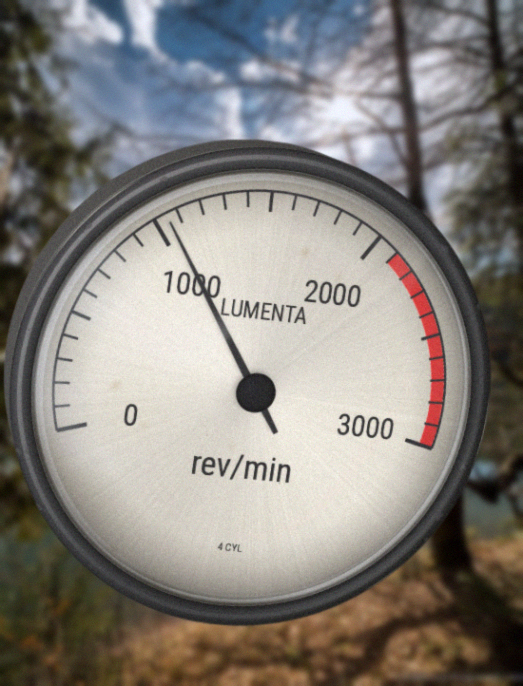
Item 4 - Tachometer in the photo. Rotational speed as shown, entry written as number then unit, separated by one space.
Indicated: 1050 rpm
